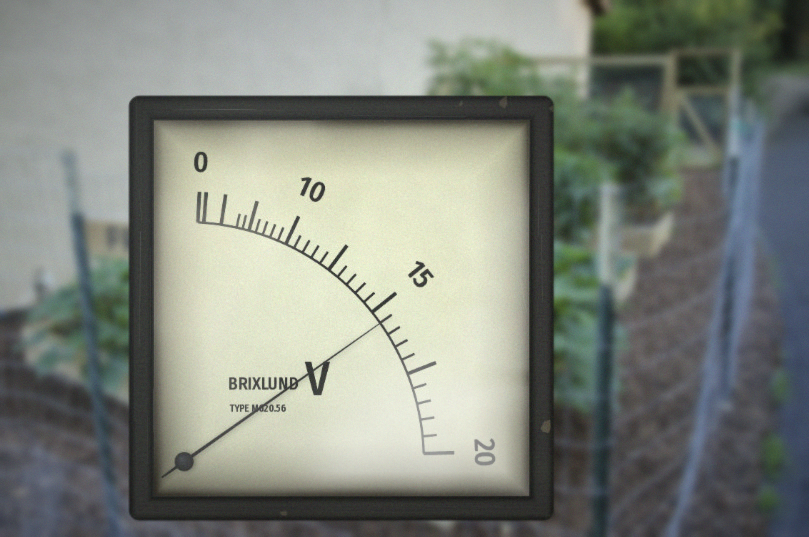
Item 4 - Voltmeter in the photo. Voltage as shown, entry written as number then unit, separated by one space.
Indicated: 15.5 V
